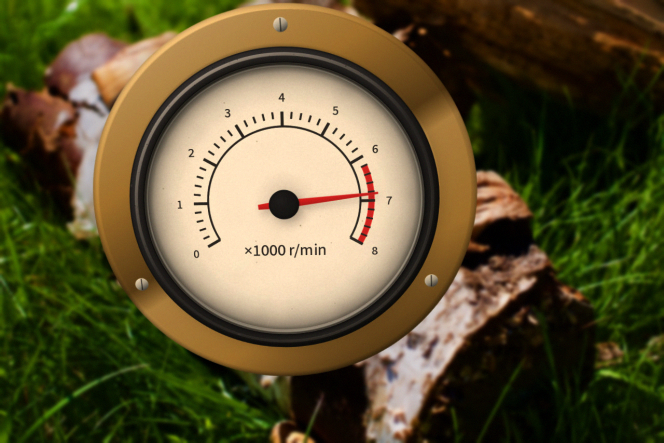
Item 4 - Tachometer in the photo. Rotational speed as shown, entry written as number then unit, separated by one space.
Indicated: 6800 rpm
